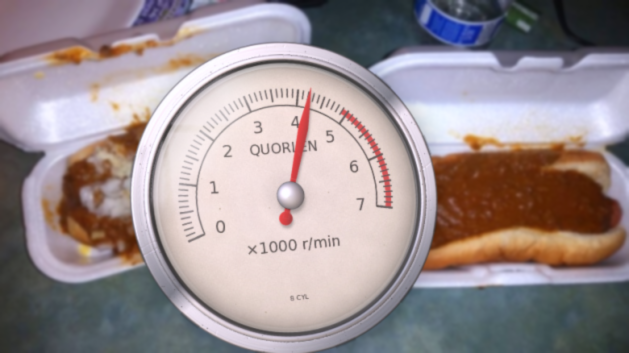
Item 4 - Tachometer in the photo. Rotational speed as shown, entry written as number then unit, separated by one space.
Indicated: 4200 rpm
